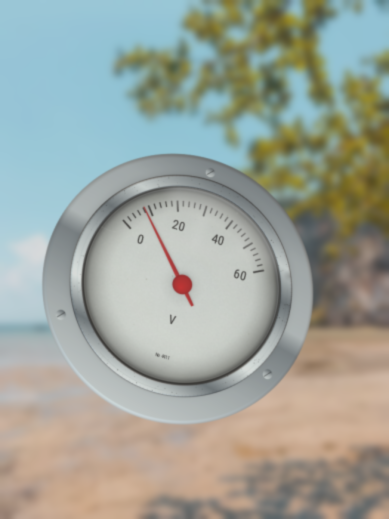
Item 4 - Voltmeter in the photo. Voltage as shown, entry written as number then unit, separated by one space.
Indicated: 8 V
